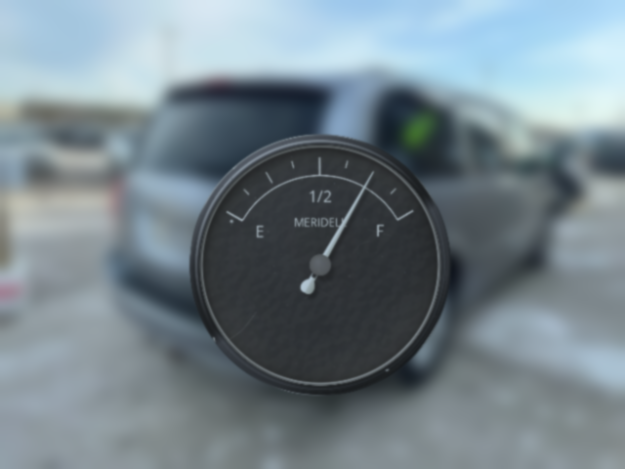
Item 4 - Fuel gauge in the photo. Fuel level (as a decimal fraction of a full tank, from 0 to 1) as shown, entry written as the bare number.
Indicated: 0.75
